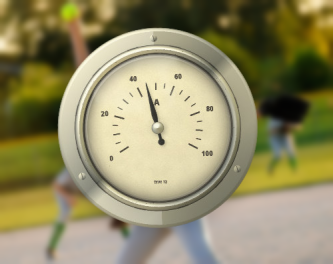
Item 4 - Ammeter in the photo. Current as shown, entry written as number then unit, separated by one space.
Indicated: 45 A
